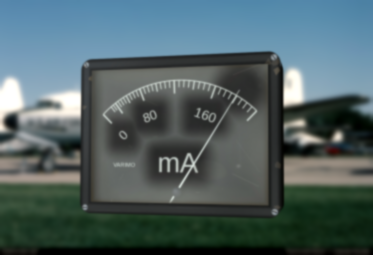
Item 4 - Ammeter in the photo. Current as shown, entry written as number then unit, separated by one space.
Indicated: 180 mA
